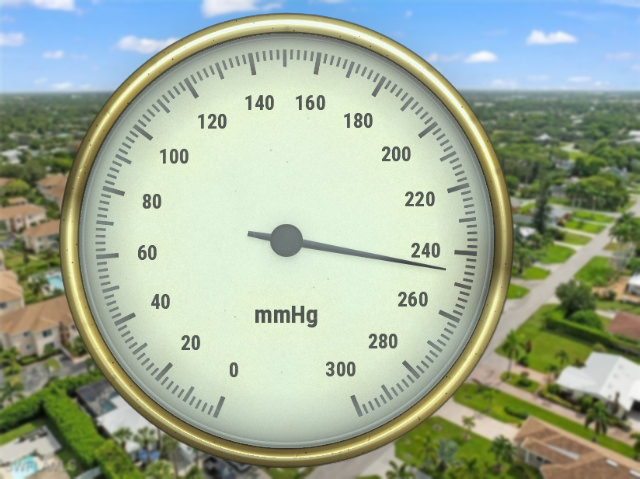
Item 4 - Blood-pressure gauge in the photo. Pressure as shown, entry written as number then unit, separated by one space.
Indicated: 246 mmHg
